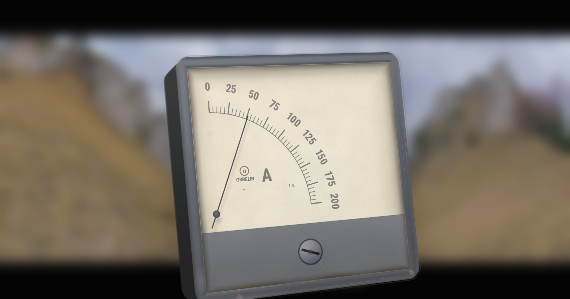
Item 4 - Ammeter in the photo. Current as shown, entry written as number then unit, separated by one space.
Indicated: 50 A
